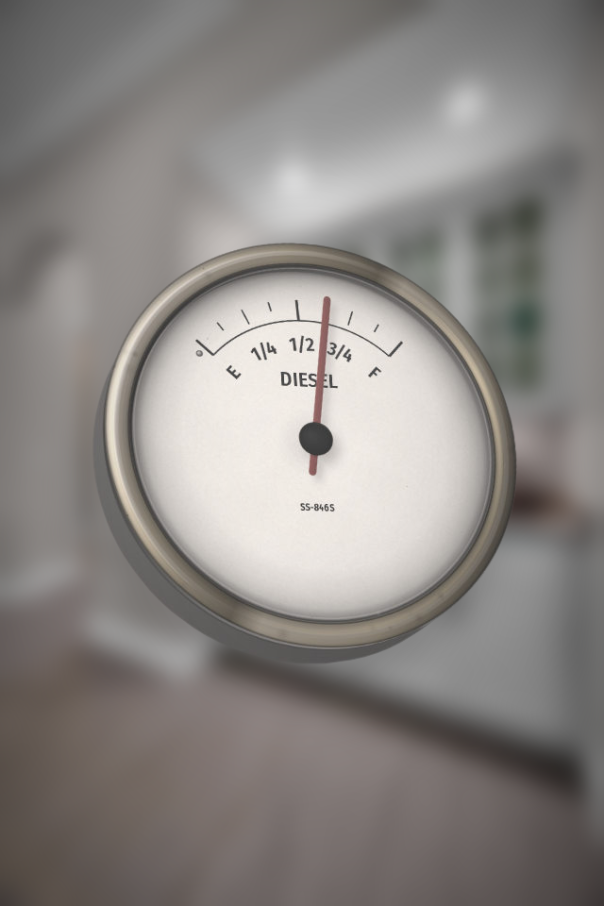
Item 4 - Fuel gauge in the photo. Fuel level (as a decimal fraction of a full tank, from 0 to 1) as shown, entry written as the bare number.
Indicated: 0.625
